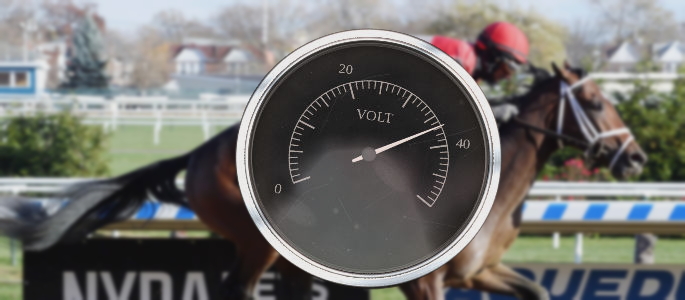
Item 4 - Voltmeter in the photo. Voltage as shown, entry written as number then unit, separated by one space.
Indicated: 37 V
